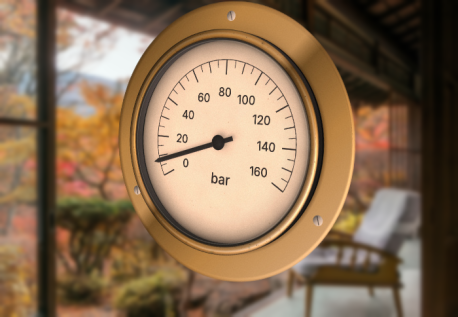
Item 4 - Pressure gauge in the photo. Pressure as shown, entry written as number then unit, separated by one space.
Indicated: 7.5 bar
